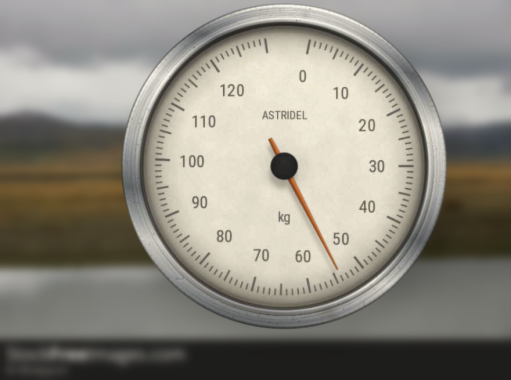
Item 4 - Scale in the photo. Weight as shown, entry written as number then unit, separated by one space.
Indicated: 54 kg
